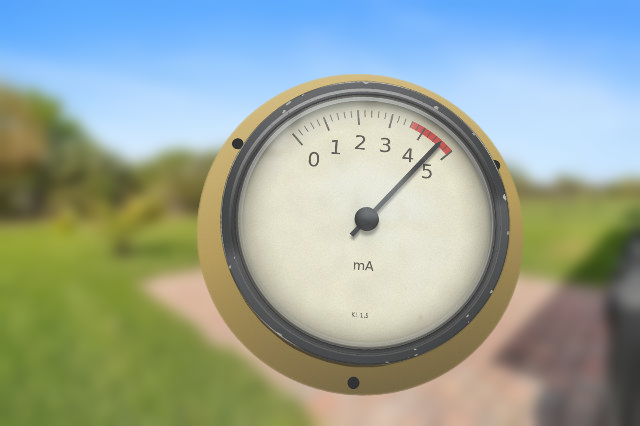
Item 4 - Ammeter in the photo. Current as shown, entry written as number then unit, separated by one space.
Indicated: 4.6 mA
